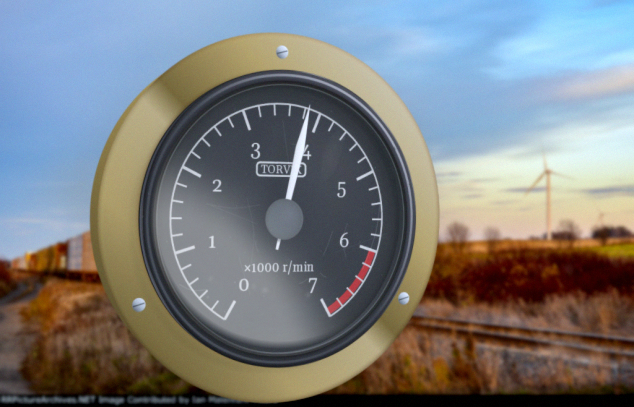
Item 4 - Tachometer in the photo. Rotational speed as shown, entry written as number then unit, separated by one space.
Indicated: 3800 rpm
